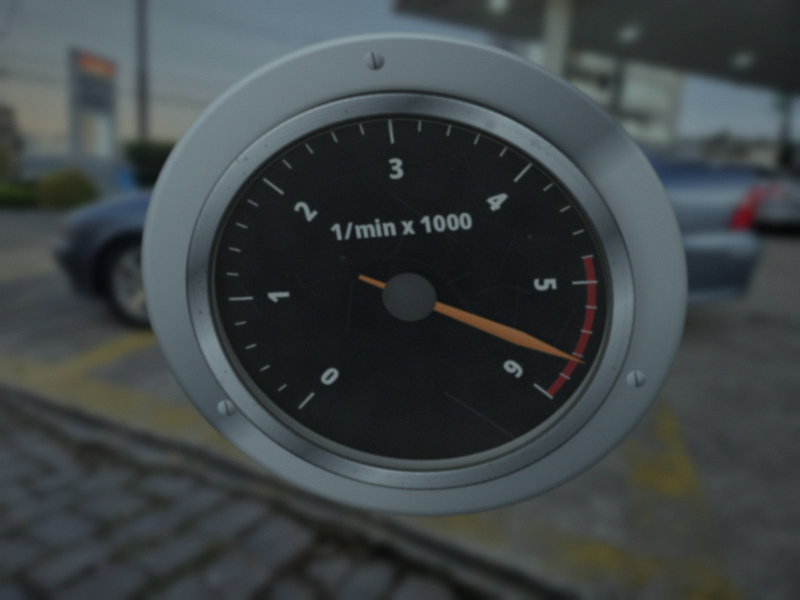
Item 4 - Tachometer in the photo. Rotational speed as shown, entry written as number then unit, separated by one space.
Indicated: 5600 rpm
